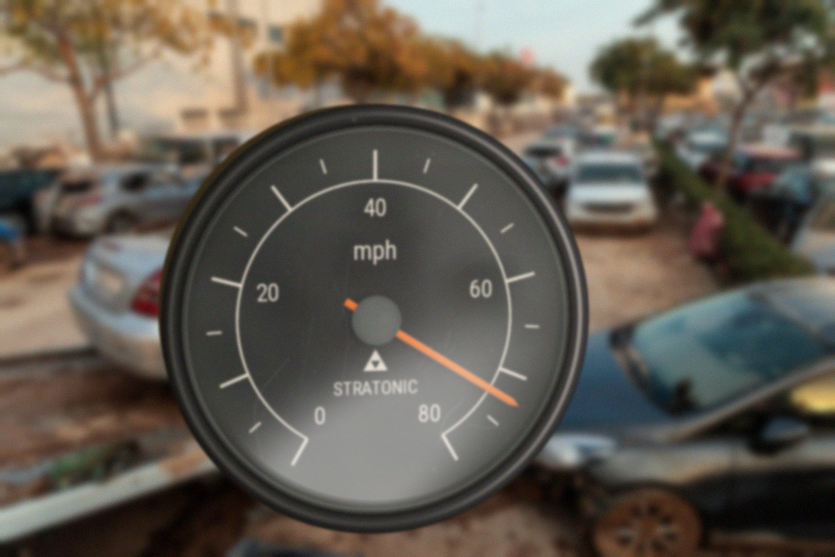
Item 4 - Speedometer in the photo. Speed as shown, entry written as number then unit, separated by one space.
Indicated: 72.5 mph
